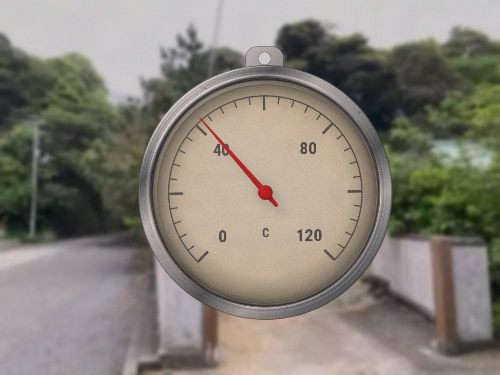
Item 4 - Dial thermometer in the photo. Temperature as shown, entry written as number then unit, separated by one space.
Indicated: 42 °C
